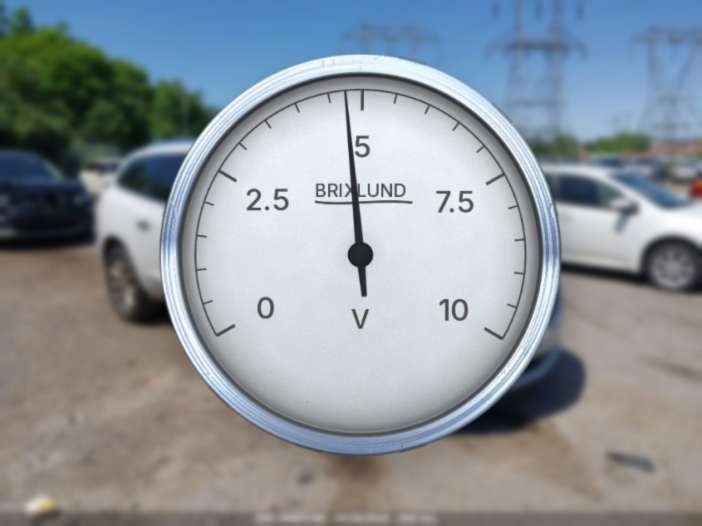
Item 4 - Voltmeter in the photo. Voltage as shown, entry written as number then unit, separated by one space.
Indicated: 4.75 V
